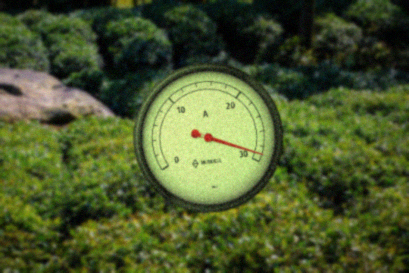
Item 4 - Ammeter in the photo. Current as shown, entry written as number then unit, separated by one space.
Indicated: 29 A
